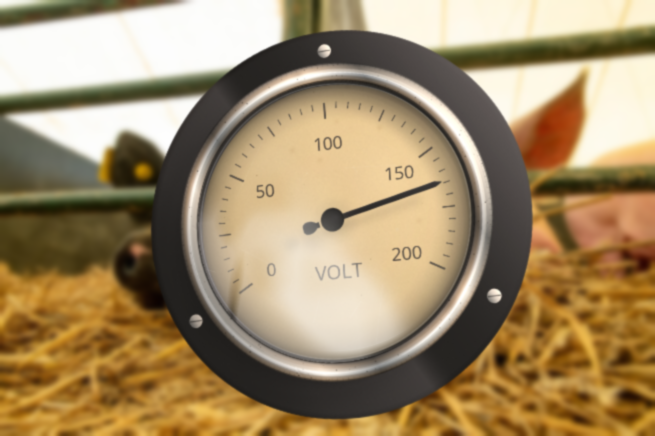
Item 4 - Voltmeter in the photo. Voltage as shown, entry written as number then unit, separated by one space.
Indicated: 165 V
